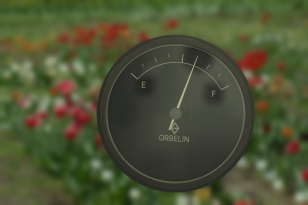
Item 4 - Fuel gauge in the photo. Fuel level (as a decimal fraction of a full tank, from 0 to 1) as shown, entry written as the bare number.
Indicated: 0.625
